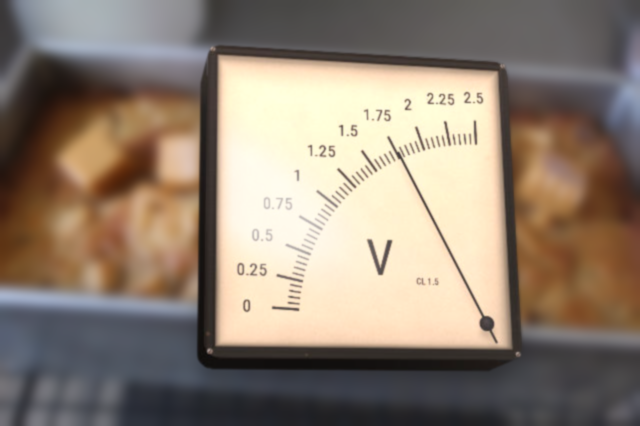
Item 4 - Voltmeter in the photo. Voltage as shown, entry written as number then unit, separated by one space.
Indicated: 1.75 V
